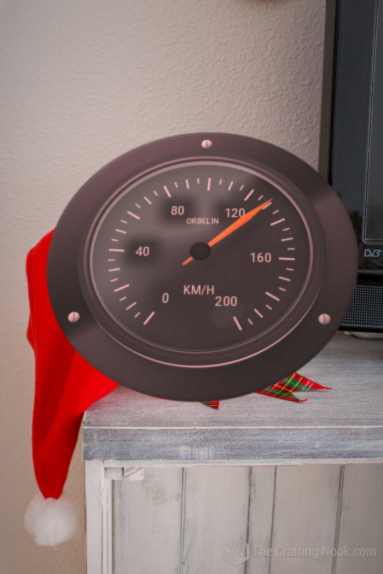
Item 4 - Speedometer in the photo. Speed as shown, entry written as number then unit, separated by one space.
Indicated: 130 km/h
